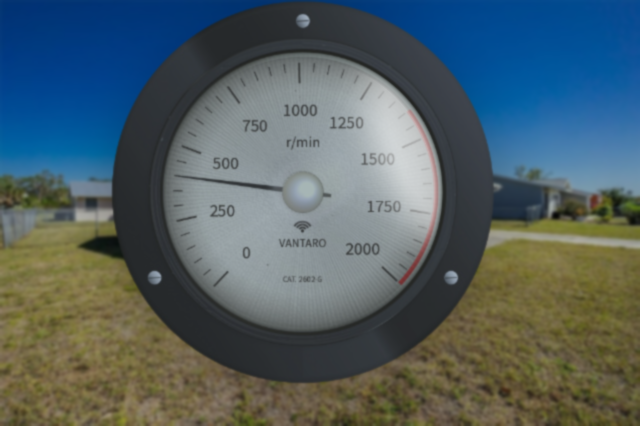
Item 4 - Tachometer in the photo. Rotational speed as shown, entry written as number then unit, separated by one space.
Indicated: 400 rpm
